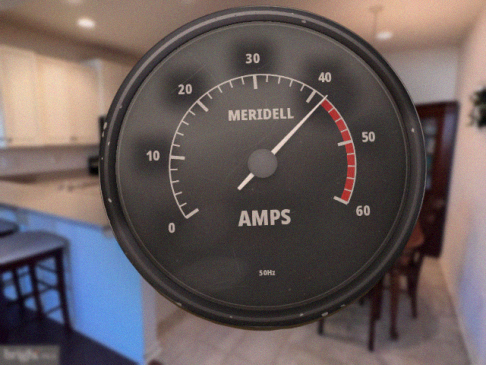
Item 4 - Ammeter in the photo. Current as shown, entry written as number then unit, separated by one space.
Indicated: 42 A
